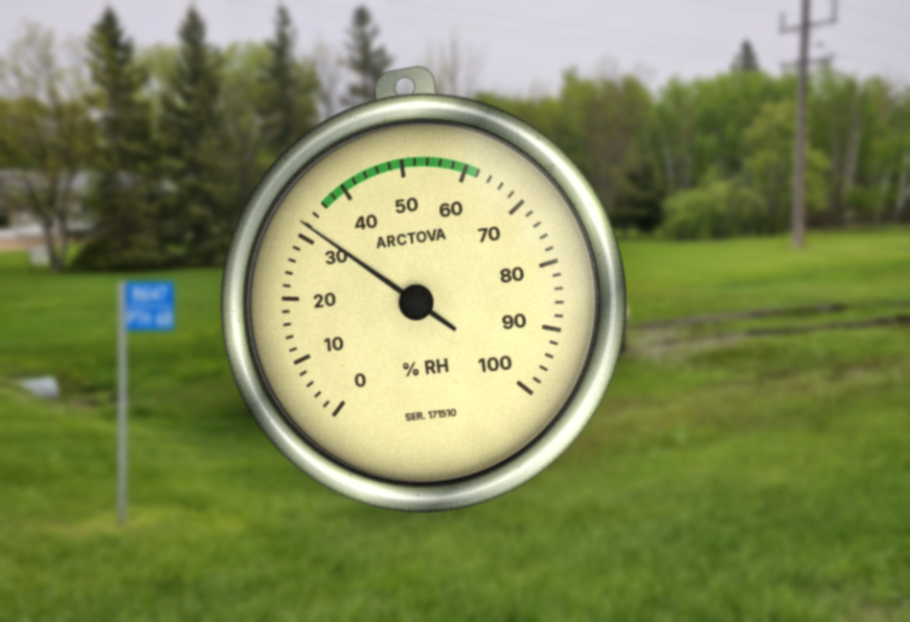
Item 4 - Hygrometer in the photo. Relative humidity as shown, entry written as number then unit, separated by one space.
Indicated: 32 %
